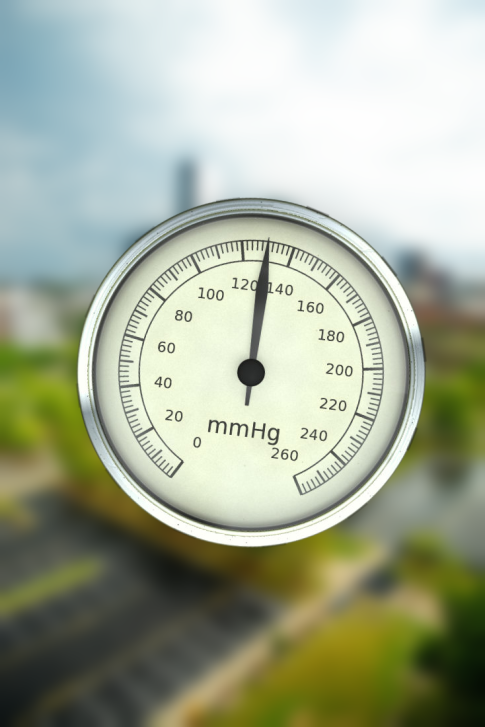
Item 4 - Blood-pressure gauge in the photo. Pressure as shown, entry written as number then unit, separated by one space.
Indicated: 130 mmHg
